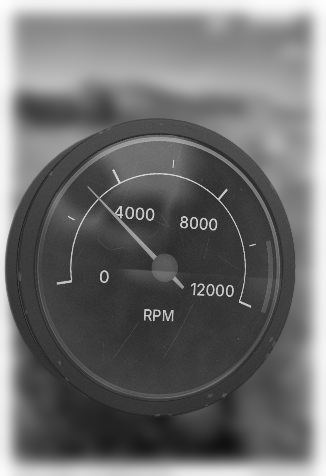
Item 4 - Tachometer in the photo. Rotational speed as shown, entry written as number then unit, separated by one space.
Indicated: 3000 rpm
